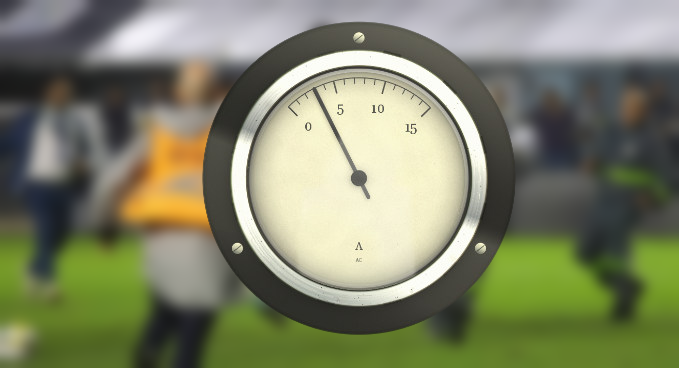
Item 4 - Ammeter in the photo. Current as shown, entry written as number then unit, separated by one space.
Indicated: 3 A
